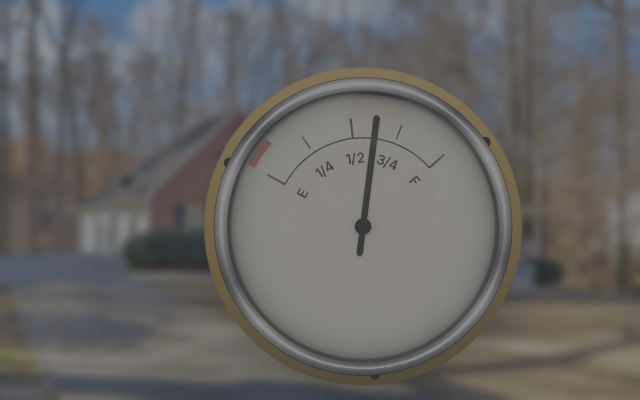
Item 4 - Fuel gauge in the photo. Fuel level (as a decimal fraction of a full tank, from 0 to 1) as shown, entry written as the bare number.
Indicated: 0.625
